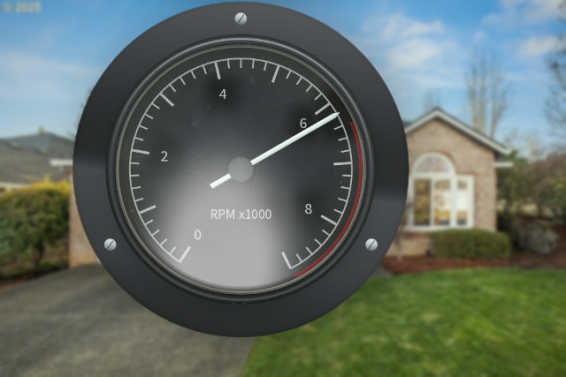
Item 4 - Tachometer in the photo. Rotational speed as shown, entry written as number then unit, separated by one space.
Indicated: 6200 rpm
